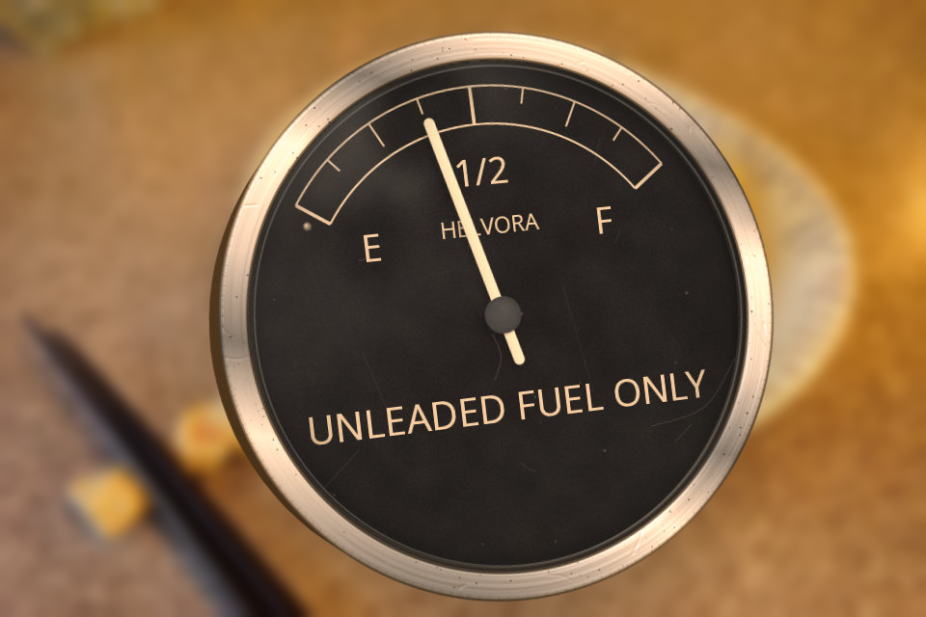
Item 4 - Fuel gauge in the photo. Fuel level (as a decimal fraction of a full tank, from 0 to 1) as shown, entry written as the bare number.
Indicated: 0.375
